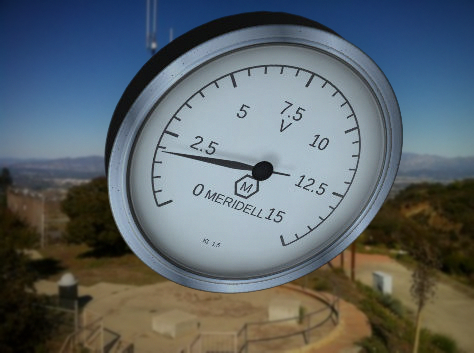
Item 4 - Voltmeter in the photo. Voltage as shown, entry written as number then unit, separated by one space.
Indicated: 2 V
